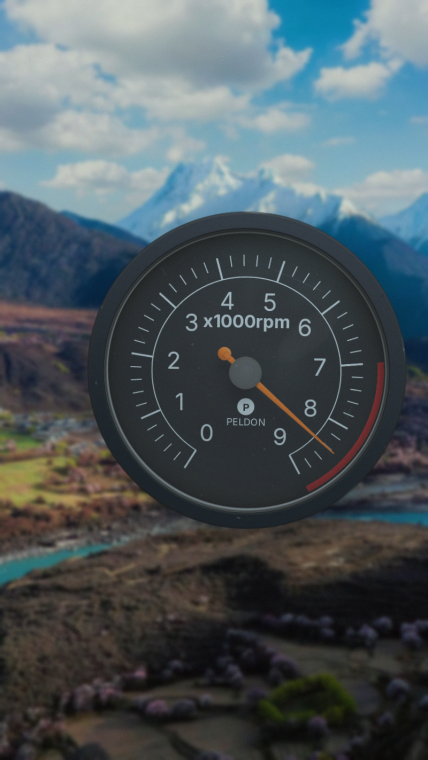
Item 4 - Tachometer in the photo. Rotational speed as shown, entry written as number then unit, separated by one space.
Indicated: 8400 rpm
